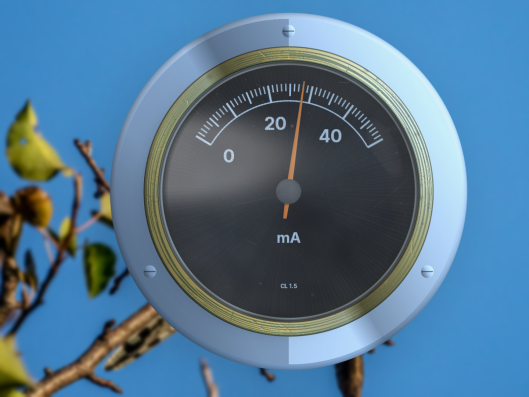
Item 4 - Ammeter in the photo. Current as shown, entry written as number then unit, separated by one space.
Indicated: 28 mA
